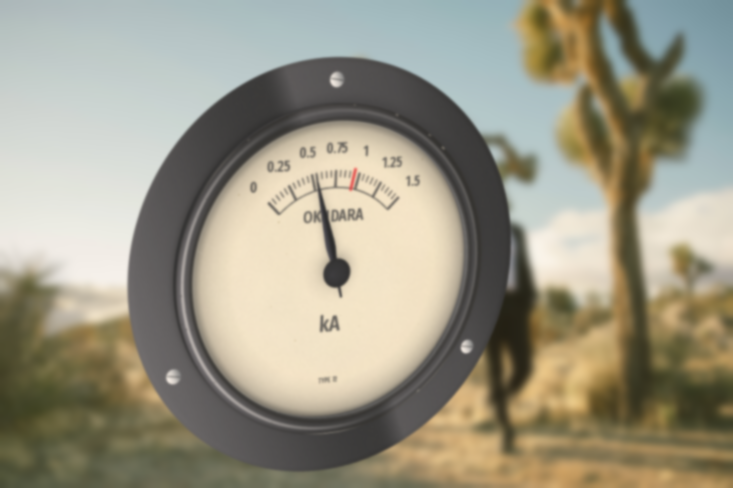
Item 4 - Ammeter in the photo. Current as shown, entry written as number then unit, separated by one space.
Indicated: 0.5 kA
